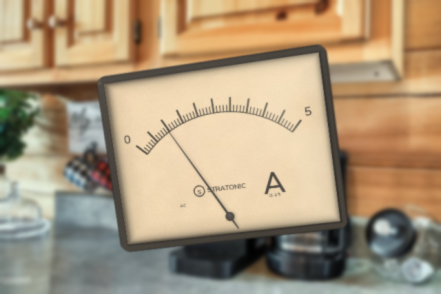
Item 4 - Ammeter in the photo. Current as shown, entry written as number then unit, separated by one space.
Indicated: 1 A
